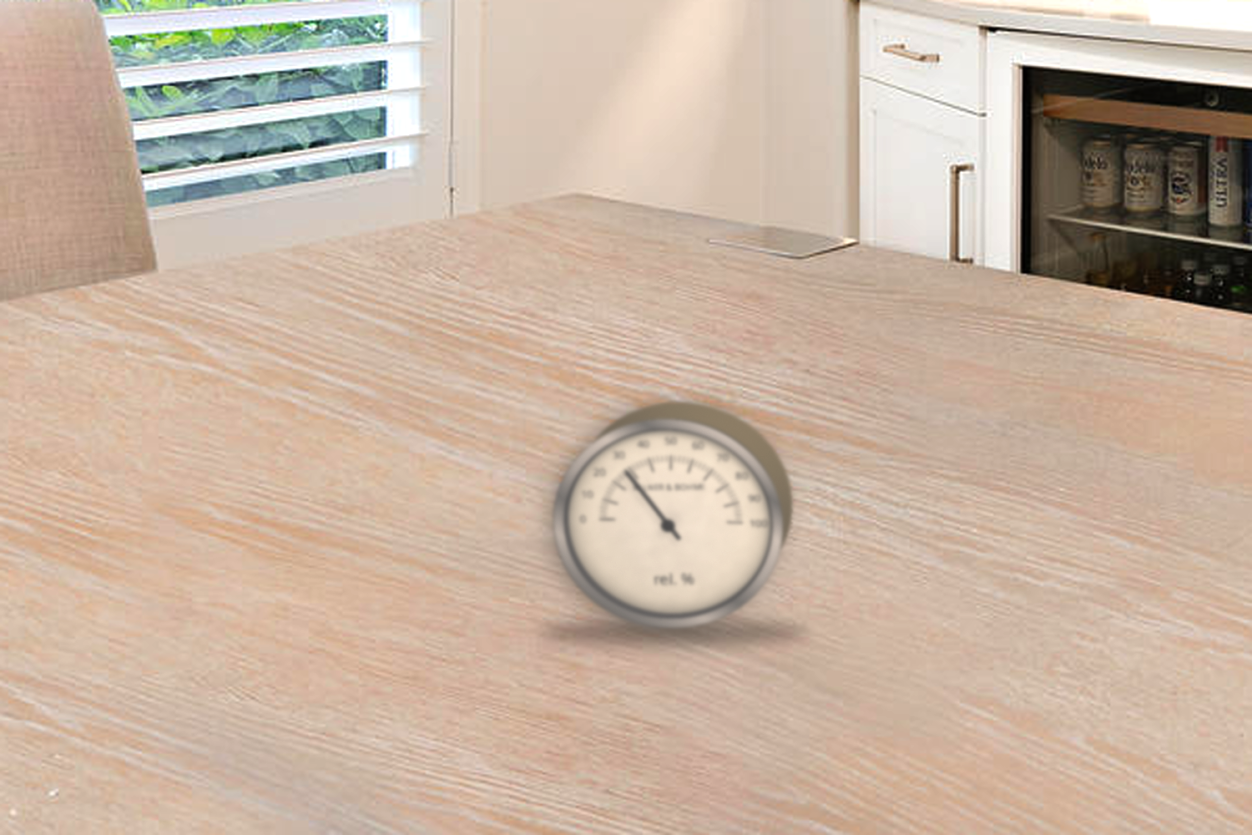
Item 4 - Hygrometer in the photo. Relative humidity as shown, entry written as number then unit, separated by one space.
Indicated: 30 %
